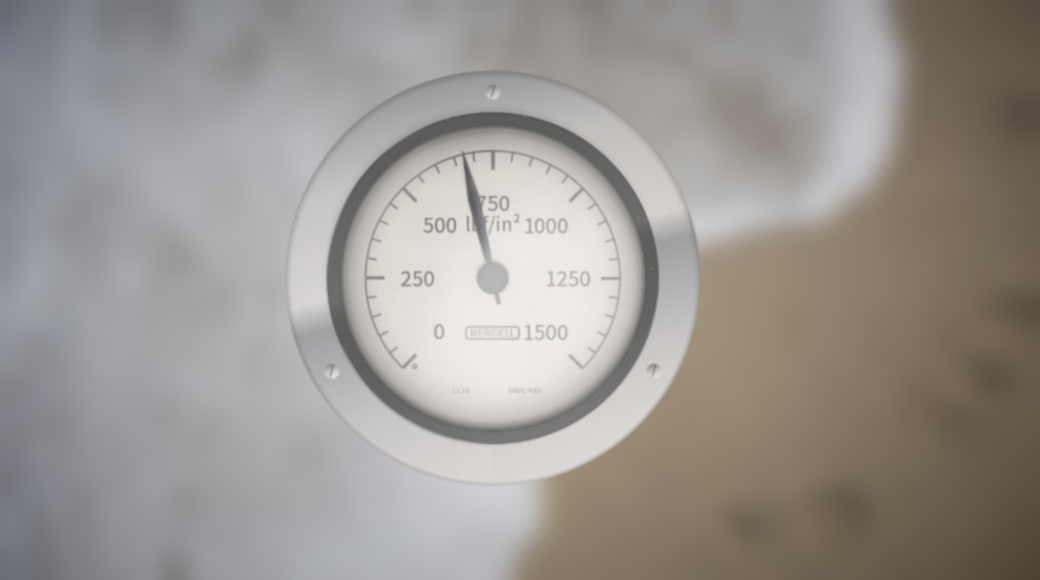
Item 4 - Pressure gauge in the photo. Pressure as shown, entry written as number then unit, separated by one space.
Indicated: 675 psi
